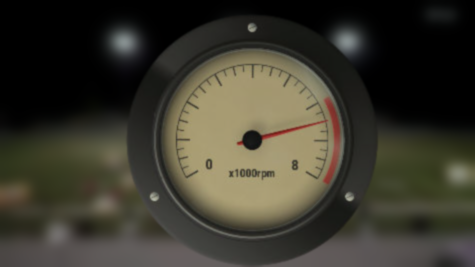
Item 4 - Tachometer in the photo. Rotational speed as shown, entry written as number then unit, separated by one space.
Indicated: 6500 rpm
